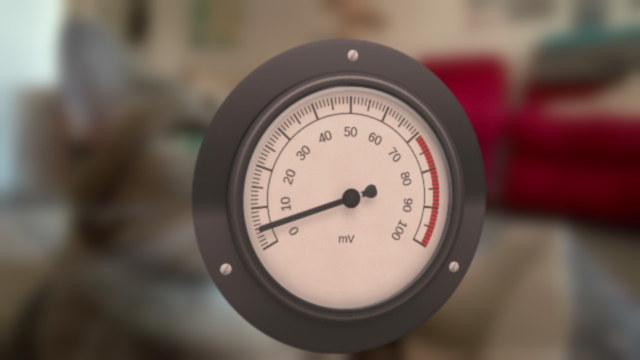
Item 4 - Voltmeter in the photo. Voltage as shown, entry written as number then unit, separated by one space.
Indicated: 5 mV
